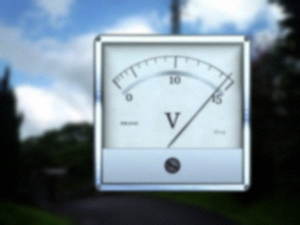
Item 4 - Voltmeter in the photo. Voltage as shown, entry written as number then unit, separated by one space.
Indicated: 14.5 V
